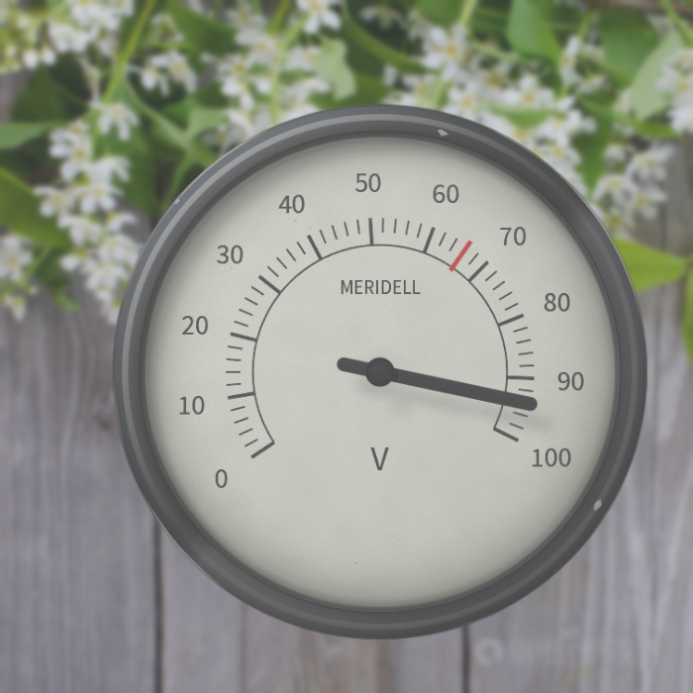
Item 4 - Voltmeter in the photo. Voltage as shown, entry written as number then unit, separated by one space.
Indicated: 94 V
